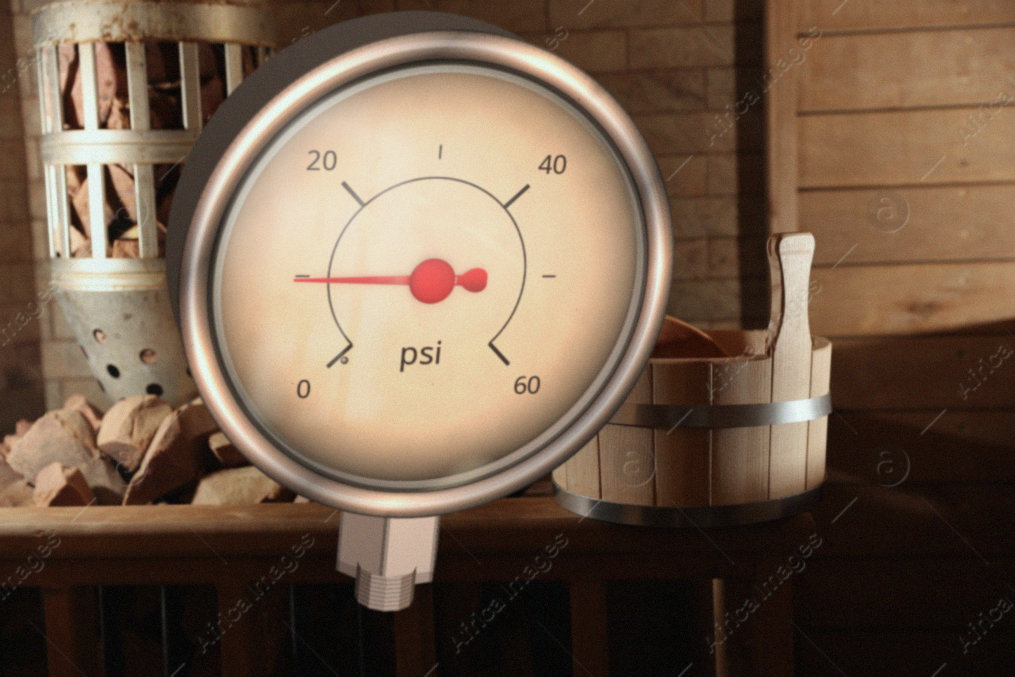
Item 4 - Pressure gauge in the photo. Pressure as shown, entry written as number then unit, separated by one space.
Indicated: 10 psi
